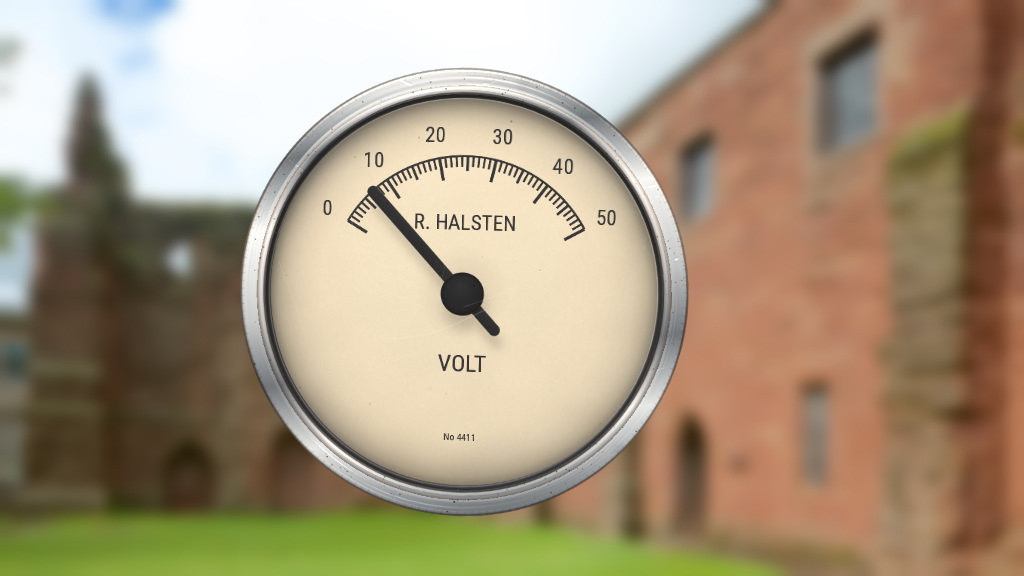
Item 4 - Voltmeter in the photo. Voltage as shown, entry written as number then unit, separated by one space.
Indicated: 7 V
